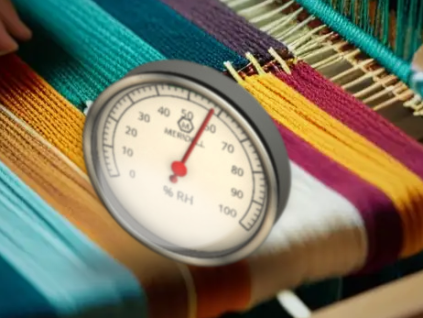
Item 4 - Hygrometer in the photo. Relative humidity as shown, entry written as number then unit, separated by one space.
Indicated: 58 %
